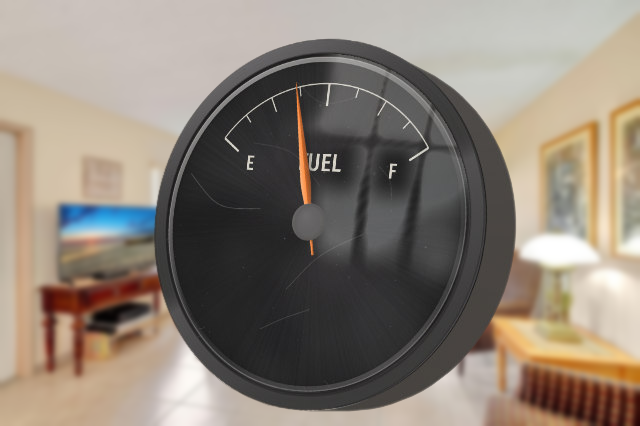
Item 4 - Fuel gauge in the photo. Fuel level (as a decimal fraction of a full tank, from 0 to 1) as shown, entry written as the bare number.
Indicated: 0.375
